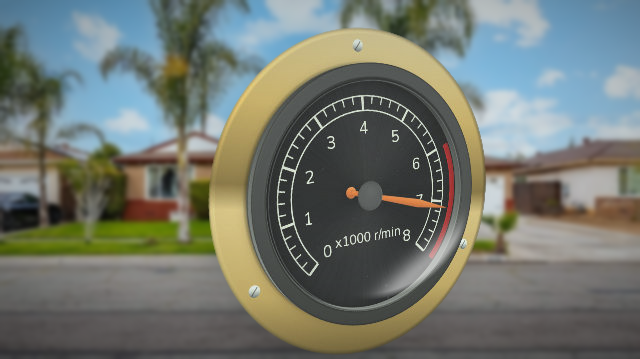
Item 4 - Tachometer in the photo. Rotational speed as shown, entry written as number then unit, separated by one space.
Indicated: 7100 rpm
